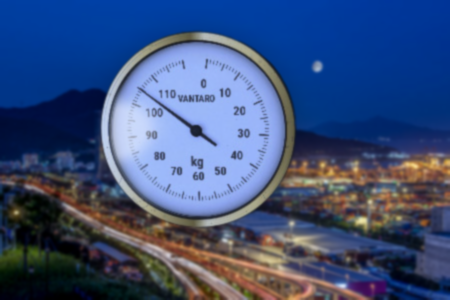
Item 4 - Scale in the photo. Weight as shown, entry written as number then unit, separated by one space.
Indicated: 105 kg
